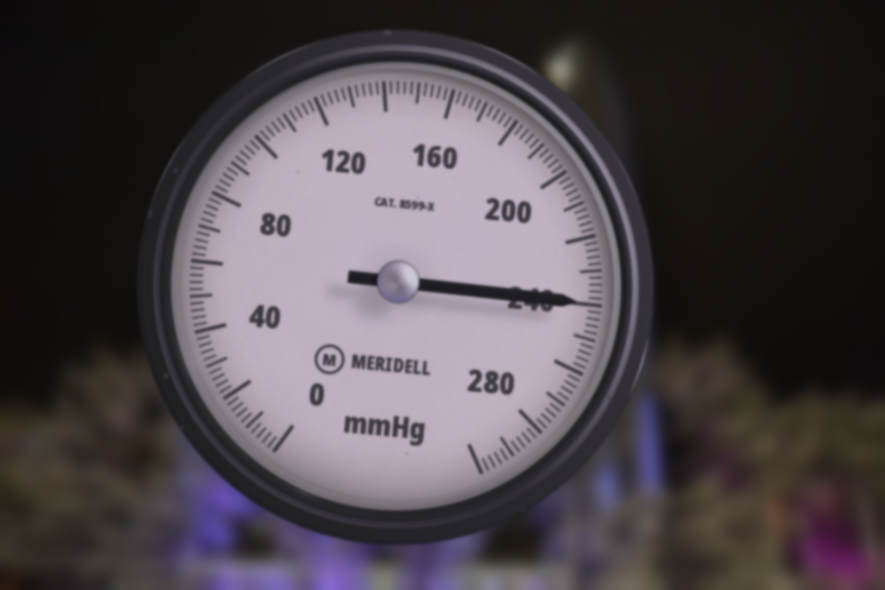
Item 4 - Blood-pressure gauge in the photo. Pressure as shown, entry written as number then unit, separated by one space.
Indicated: 240 mmHg
